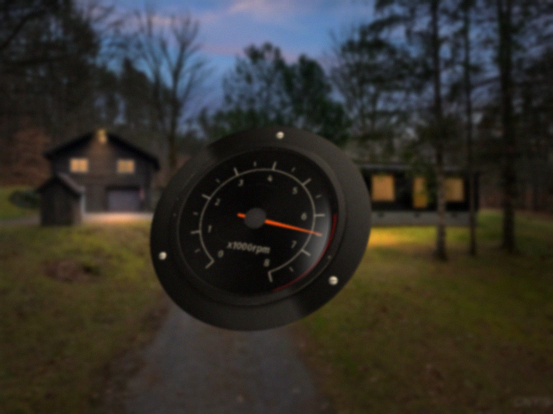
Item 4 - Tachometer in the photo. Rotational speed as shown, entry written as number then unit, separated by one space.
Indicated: 6500 rpm
